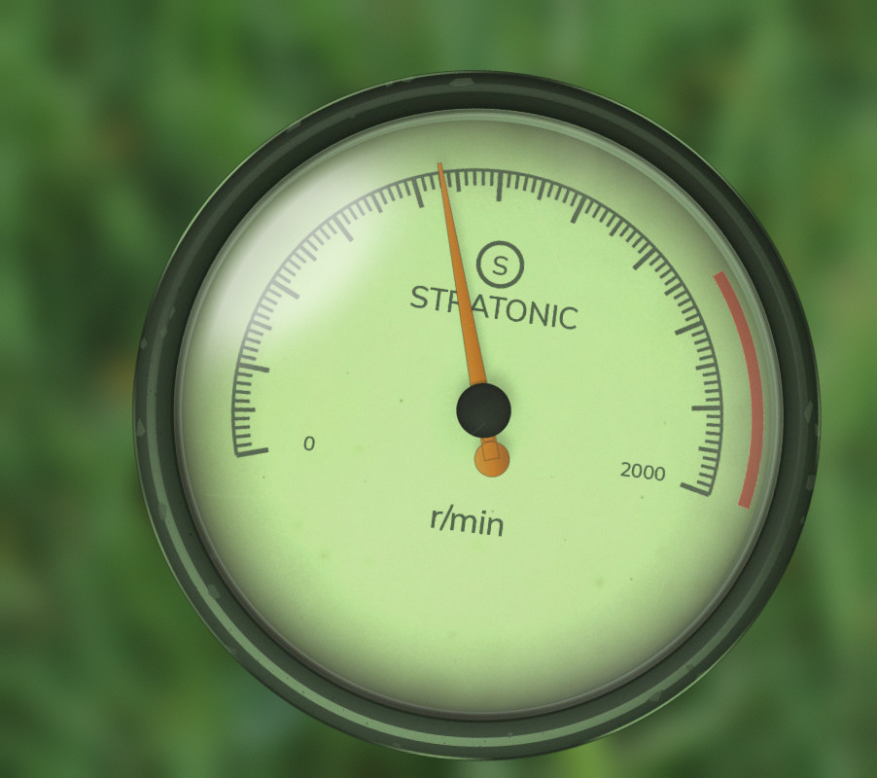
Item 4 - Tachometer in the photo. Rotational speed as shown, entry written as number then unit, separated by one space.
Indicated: 860 rpm
